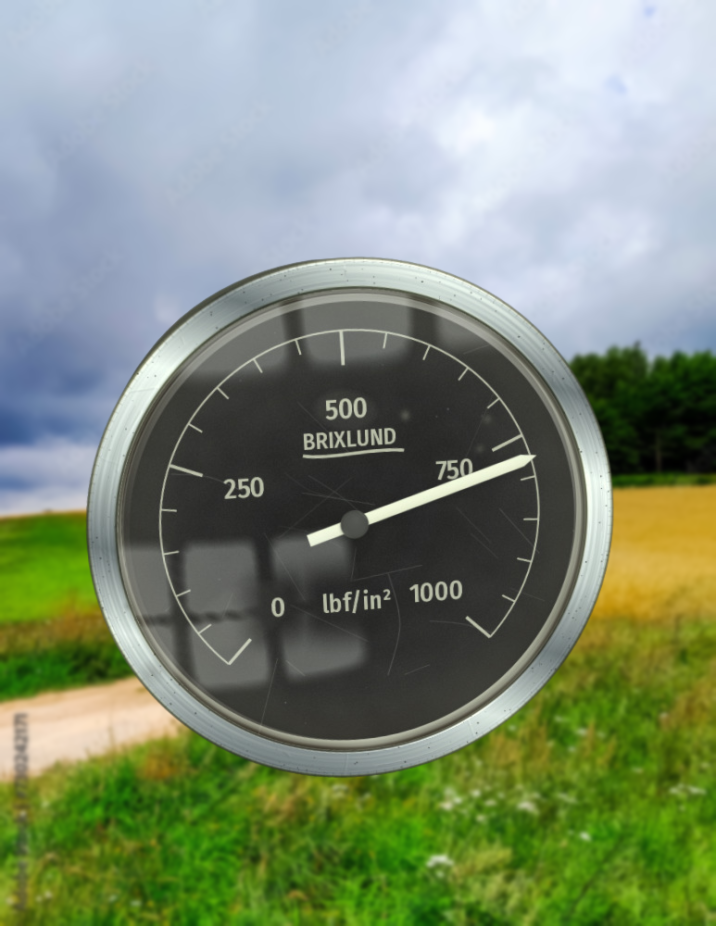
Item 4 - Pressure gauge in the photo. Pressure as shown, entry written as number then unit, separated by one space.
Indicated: 775 psi
